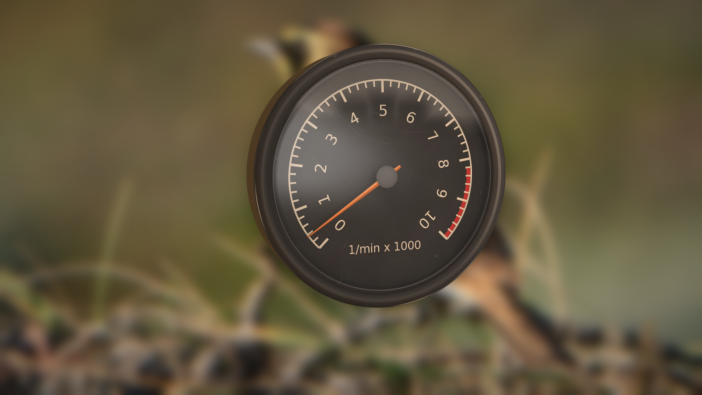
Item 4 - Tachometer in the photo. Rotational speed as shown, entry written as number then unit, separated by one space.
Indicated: 400 rpm
